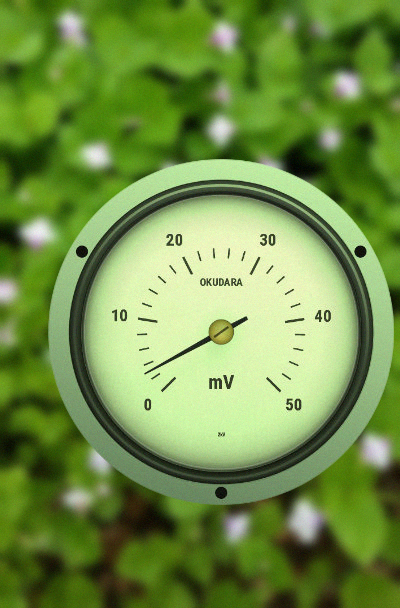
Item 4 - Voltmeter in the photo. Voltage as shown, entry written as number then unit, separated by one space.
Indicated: 3 mV
